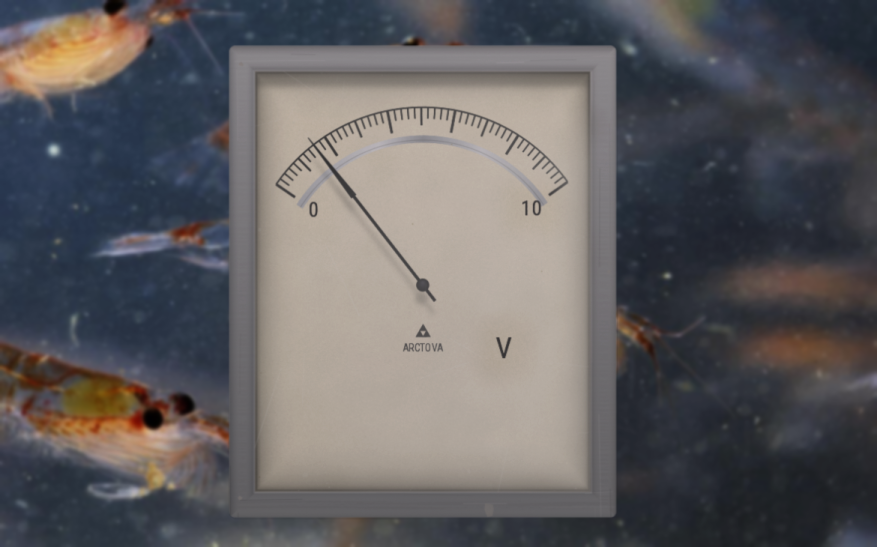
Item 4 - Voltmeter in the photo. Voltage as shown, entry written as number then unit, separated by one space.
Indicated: 1.6 V
